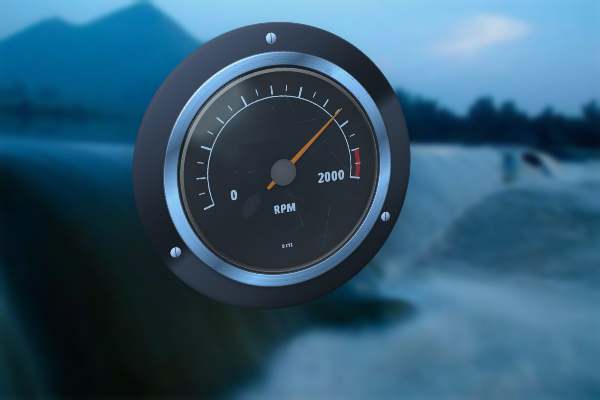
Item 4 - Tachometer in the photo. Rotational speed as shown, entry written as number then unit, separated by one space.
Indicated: 1500 rpm
